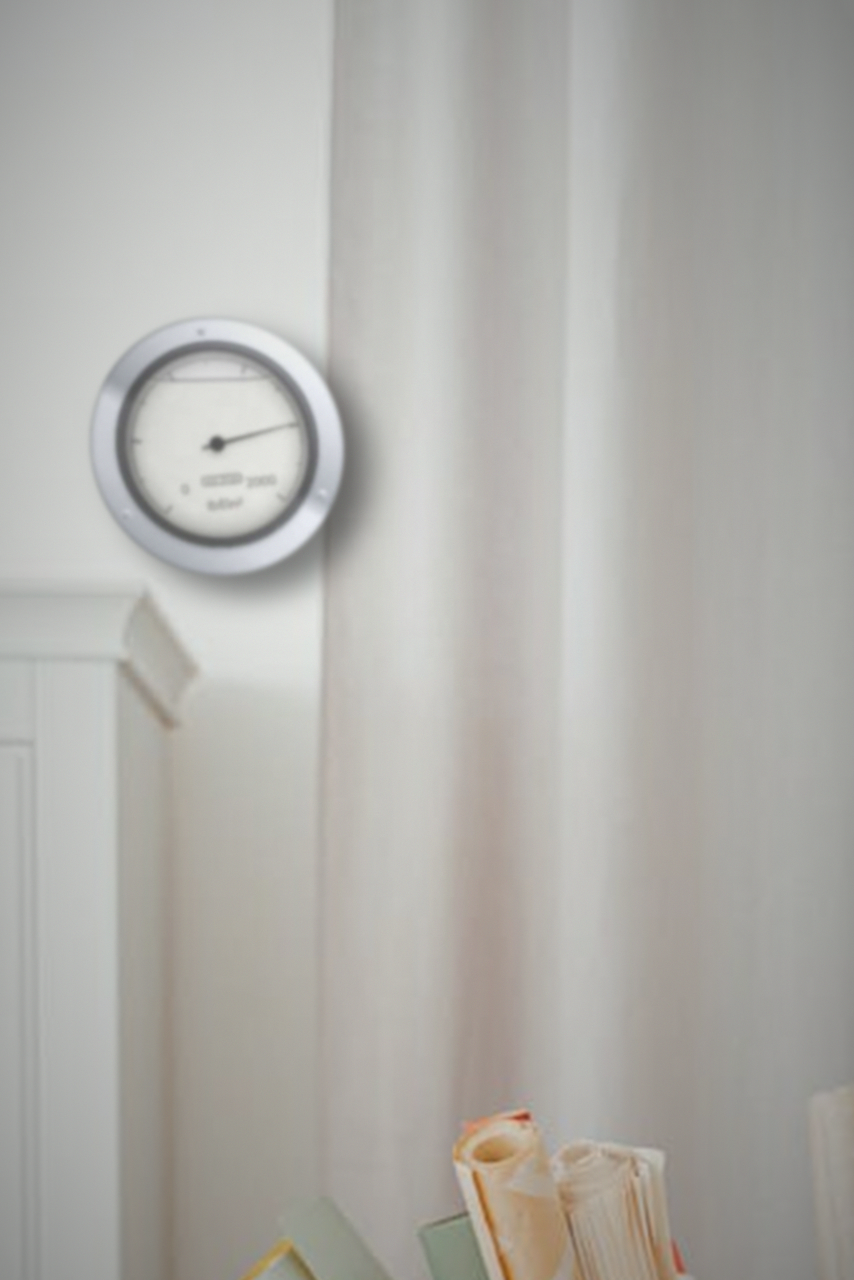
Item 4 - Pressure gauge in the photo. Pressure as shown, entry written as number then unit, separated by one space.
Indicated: 1600 psi
